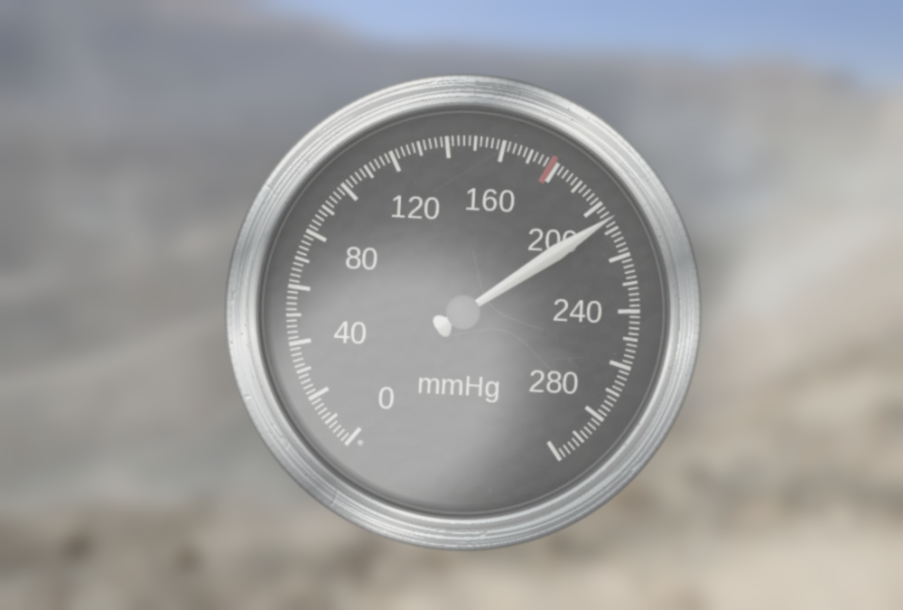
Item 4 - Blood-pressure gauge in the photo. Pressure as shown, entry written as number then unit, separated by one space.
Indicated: 206 mmHg
